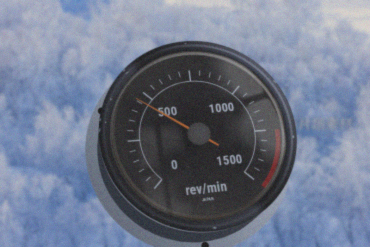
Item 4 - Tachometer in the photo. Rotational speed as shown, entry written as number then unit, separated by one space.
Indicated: 450 rpm
